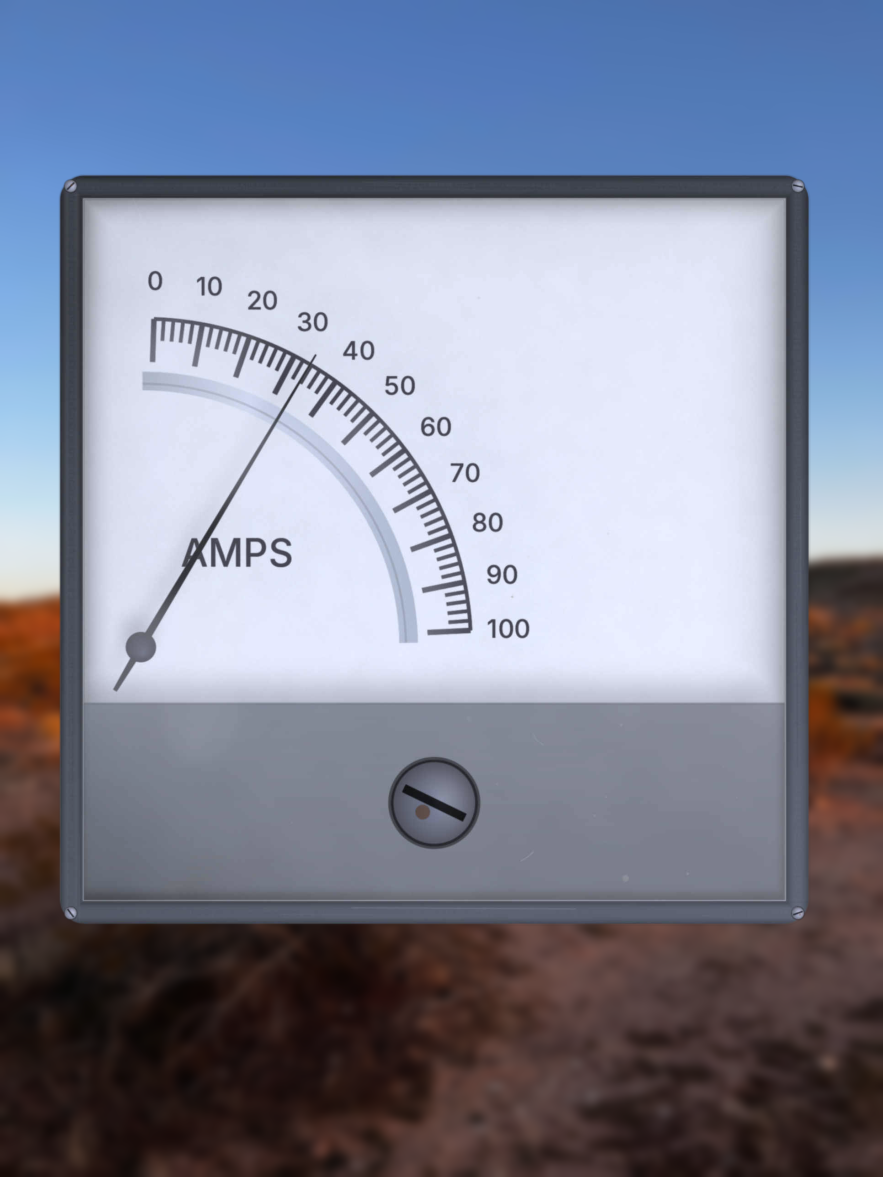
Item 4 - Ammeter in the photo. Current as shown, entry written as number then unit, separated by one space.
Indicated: 34 A
